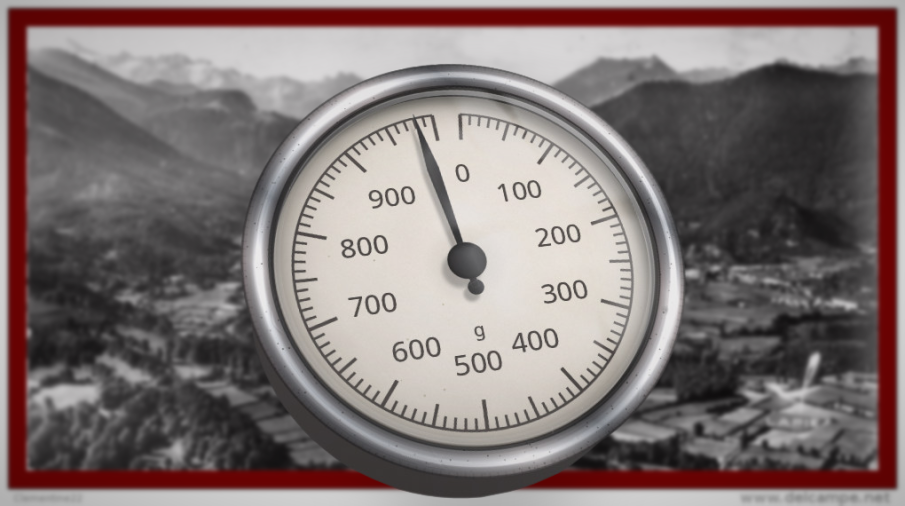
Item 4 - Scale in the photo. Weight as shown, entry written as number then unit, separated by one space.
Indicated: 980 g
